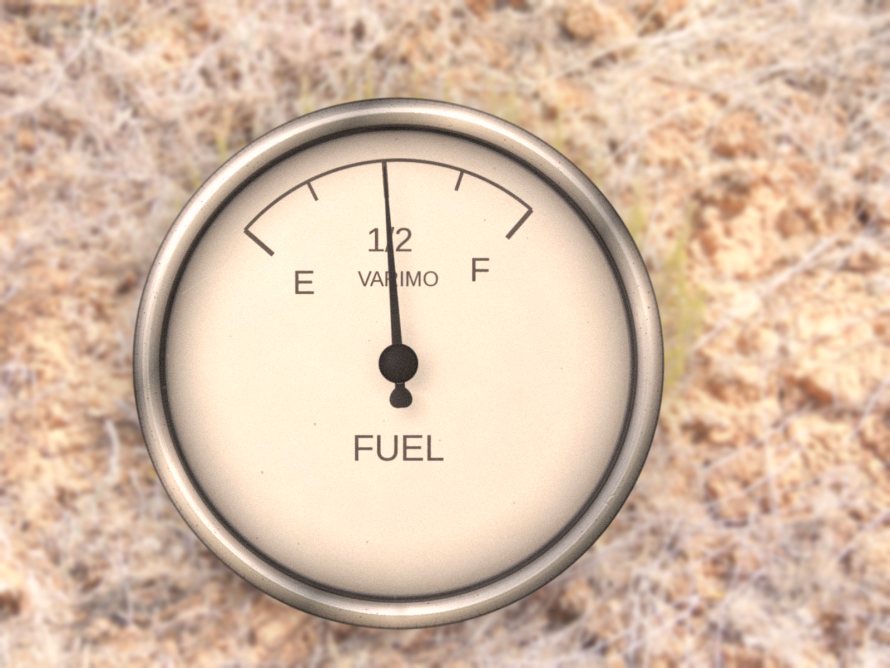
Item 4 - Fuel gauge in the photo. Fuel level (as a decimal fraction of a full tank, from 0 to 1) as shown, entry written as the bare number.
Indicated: 0.5
